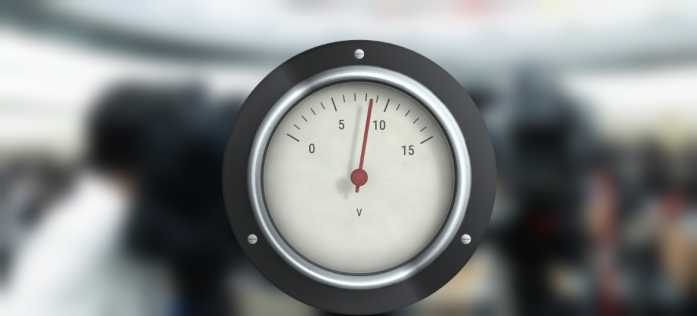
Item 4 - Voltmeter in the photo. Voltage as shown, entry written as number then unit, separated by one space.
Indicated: 8.5 V
